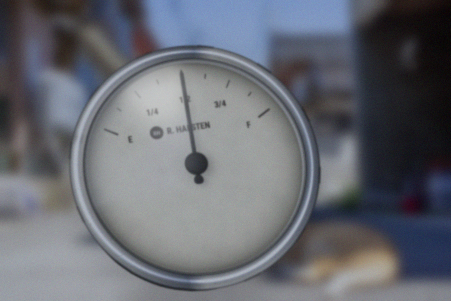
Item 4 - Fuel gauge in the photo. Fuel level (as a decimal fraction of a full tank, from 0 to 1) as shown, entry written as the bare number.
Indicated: 0.5
